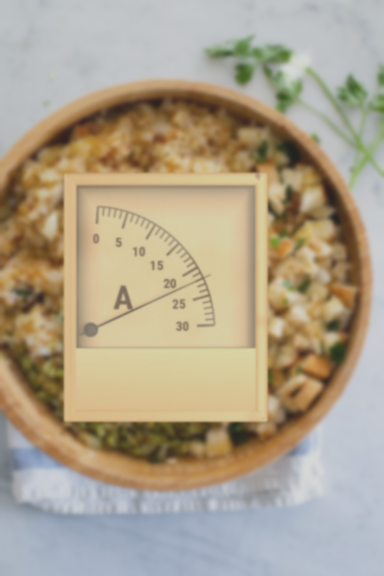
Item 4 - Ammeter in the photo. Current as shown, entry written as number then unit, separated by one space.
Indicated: 22 A
